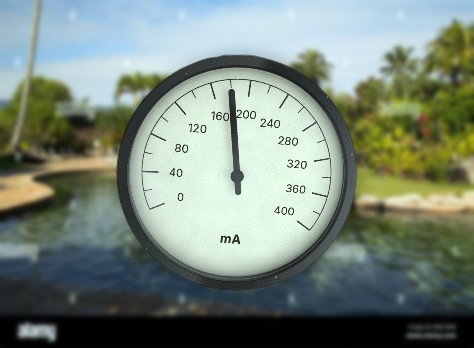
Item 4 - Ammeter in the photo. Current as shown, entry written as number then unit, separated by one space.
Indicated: 180 mA
